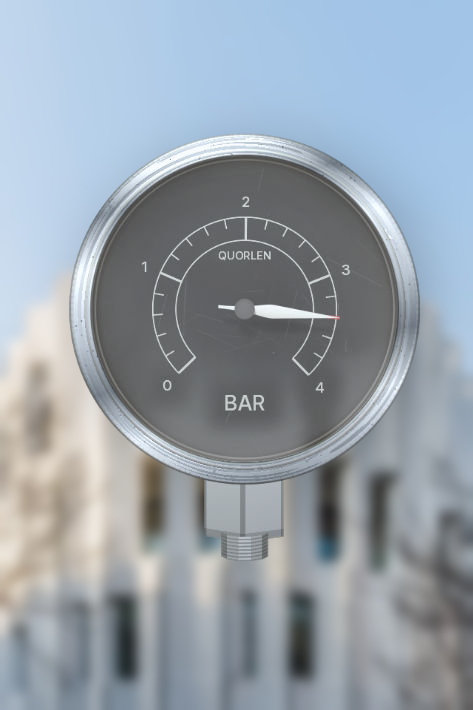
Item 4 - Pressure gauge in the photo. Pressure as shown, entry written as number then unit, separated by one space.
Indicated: 3.4 bar
